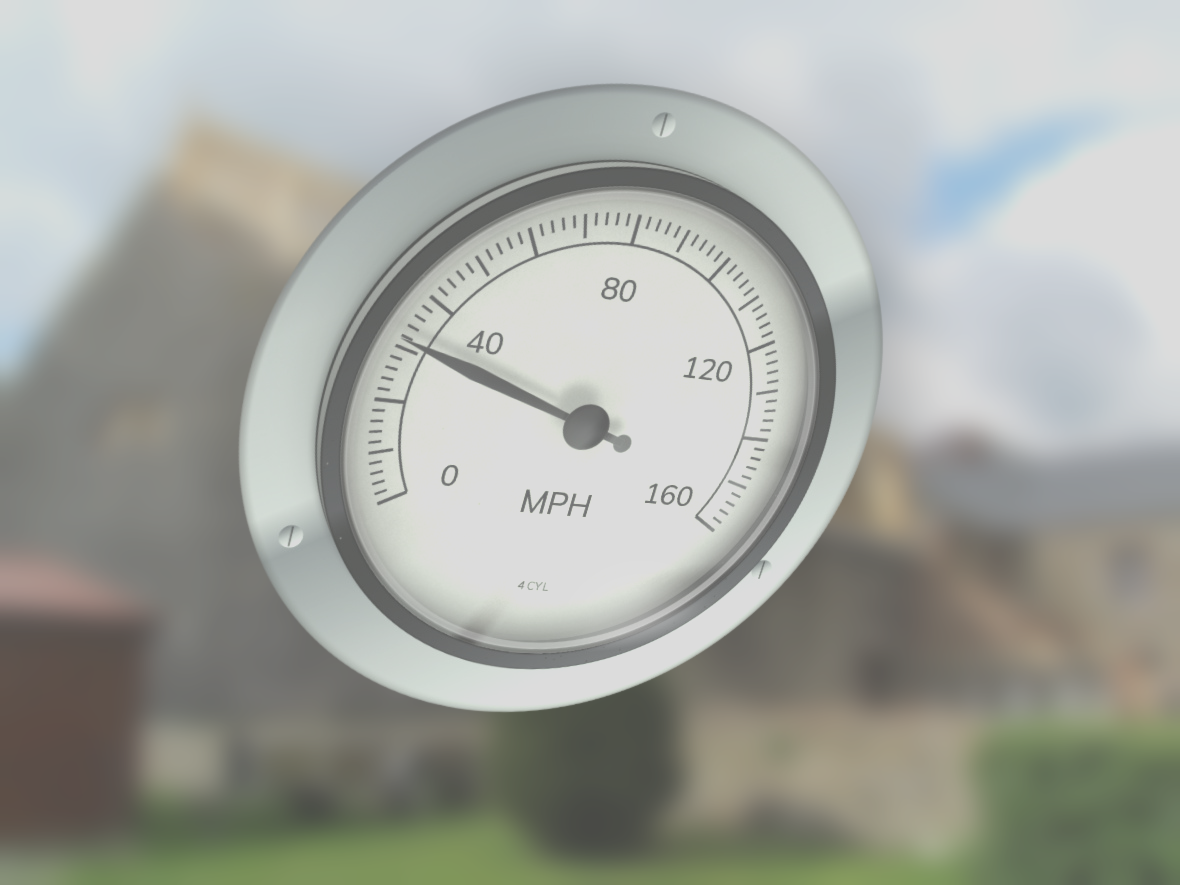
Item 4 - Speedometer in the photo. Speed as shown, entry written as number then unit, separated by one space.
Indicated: 32 mph
